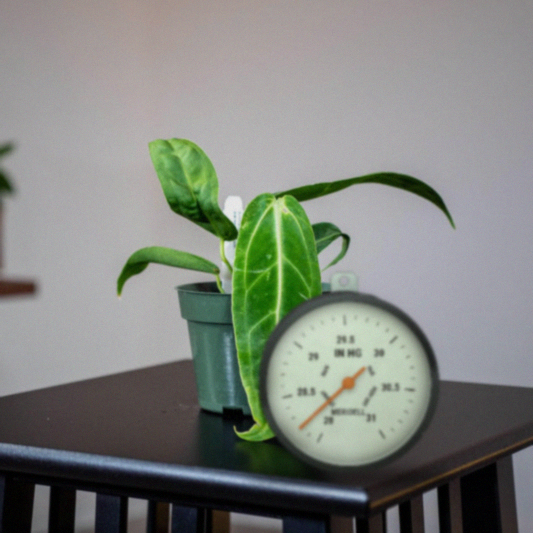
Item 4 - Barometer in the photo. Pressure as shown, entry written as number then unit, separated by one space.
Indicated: 28.2 inHg
